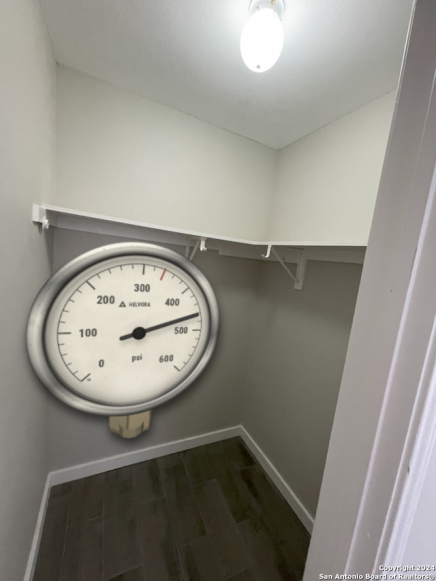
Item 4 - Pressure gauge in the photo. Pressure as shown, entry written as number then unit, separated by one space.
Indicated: 460 psi
